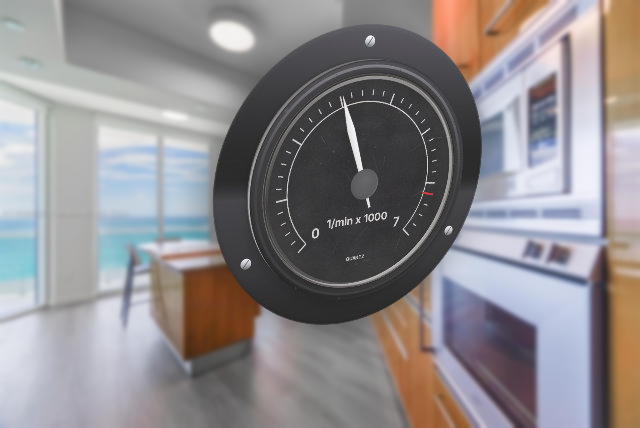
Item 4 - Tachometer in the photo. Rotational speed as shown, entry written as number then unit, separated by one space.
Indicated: 3000 rpm
